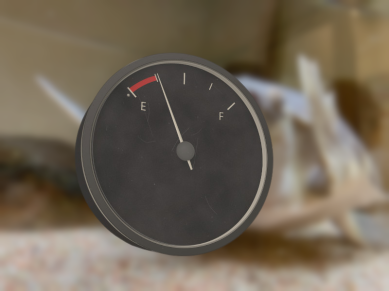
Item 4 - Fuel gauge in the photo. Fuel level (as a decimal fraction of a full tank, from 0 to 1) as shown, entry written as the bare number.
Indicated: 0.25
